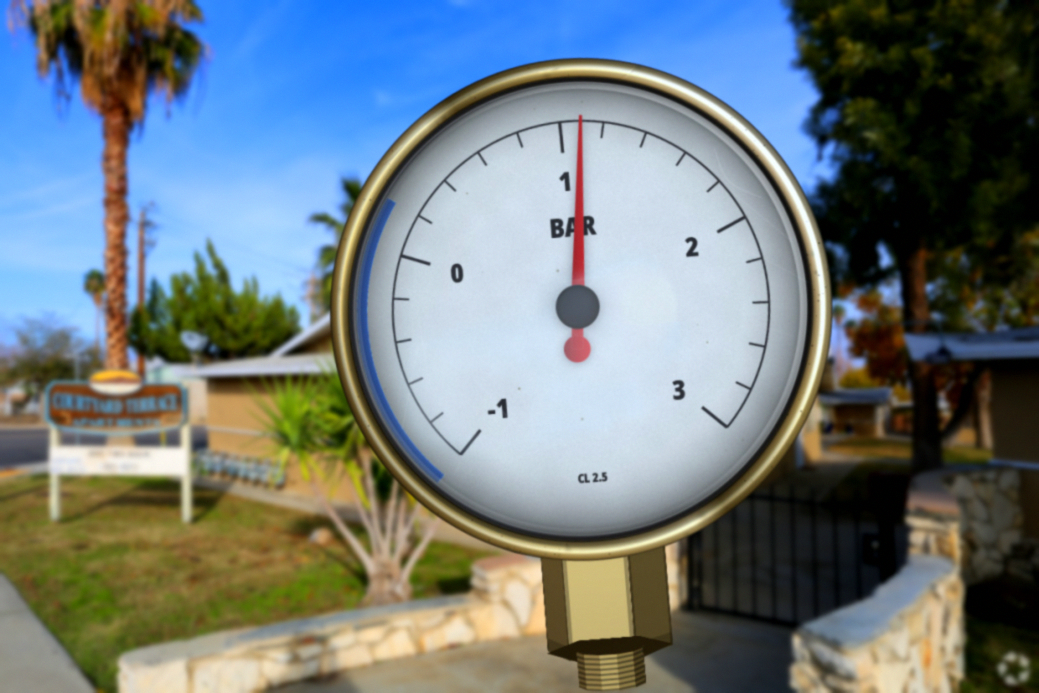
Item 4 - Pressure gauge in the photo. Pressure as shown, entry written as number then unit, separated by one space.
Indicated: 1.1 bar
